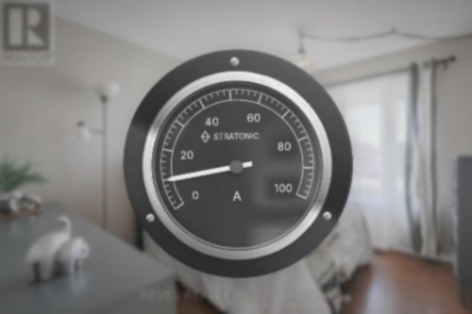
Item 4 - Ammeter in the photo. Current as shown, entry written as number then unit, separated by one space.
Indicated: 10 A
